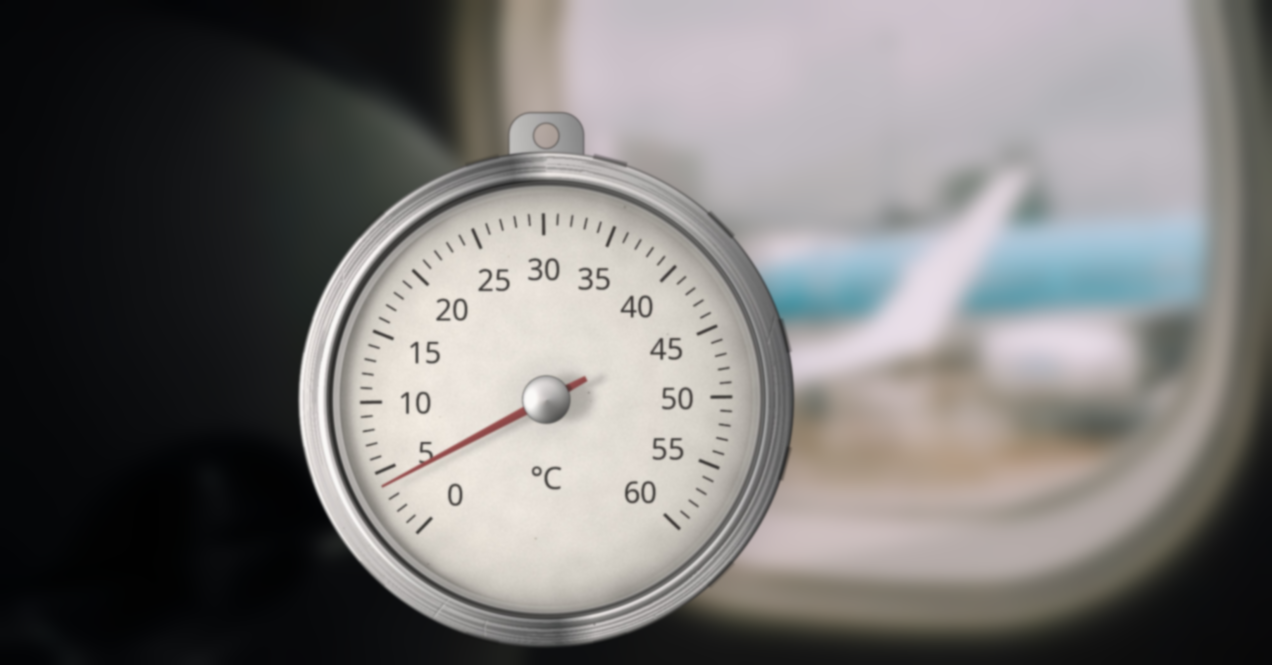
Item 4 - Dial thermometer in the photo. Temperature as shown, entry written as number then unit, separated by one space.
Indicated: 4 °C
